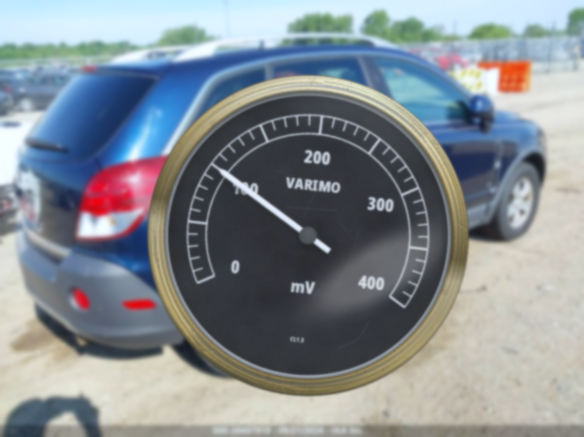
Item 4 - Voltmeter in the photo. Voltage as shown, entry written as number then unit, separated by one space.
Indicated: 100 mV
